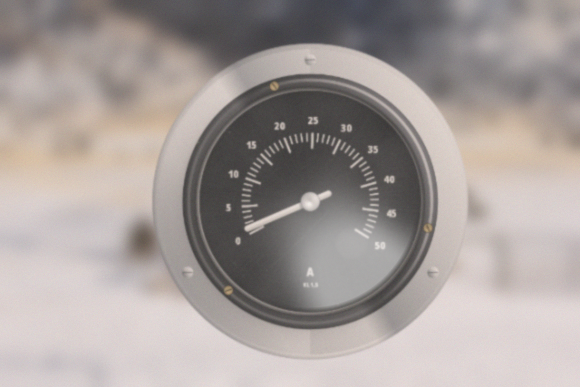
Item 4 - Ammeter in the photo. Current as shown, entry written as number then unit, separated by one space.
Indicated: 1 A
